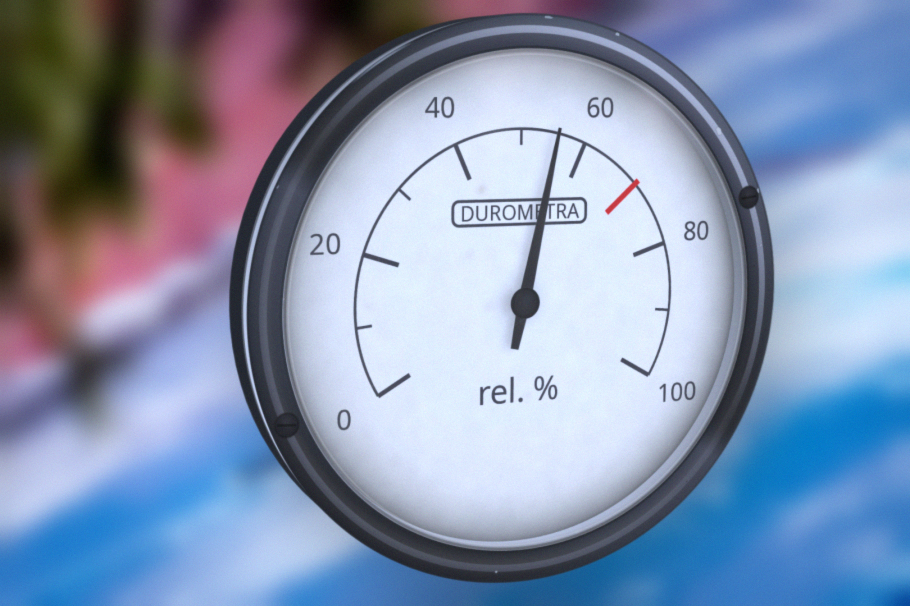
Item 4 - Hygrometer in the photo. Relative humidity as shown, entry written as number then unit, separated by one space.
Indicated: 55 %
